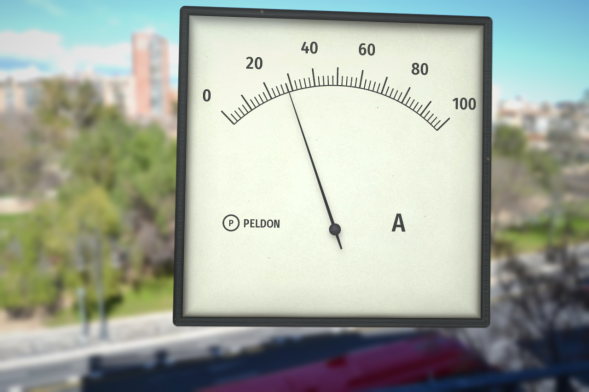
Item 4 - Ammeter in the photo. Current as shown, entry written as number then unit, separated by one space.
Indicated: 28 A
